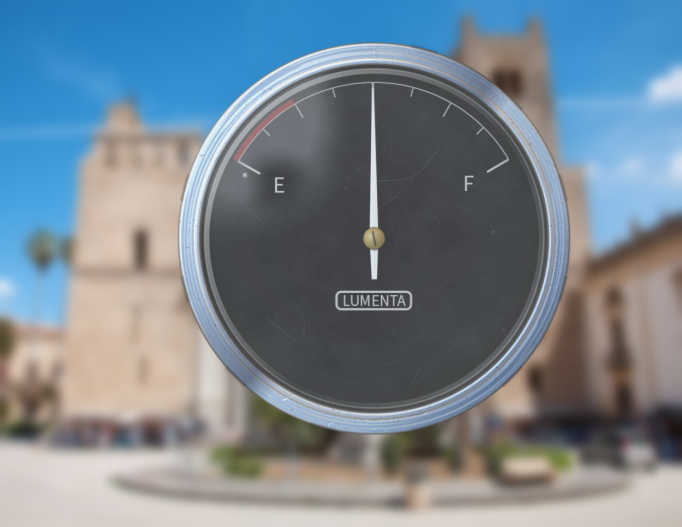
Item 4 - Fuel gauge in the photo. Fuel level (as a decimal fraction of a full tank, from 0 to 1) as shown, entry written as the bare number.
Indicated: 0.5
